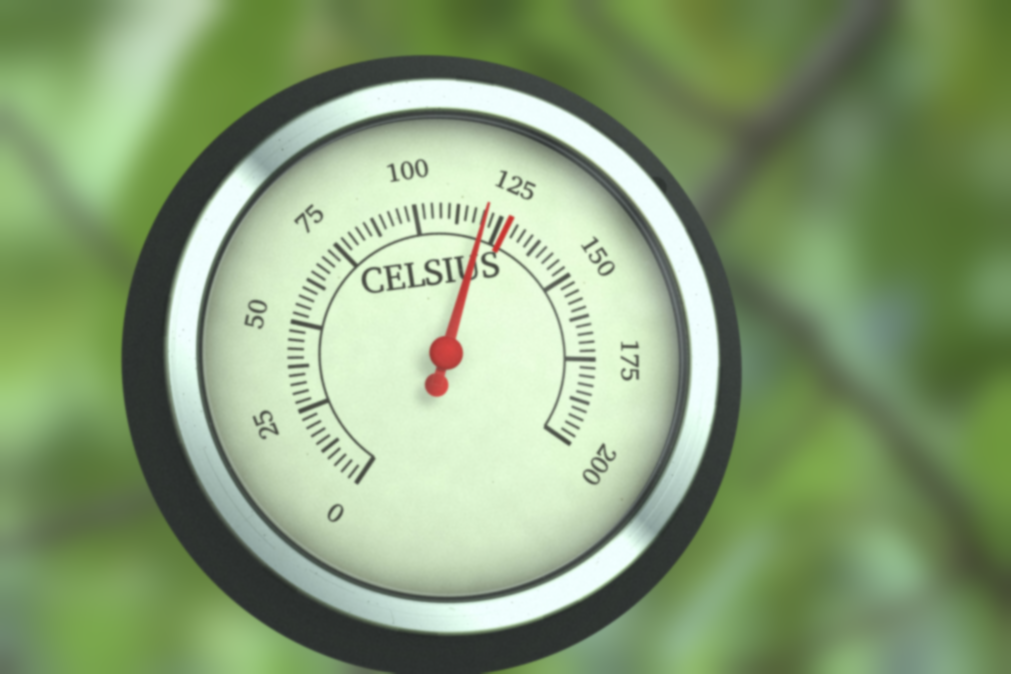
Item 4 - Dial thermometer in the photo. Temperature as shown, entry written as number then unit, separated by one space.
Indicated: 120 °C
